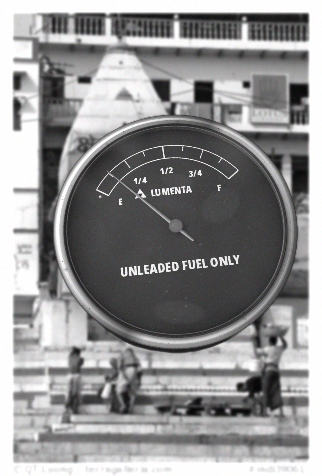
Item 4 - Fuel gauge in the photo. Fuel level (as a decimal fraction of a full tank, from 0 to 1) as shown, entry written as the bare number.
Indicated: 0.125
